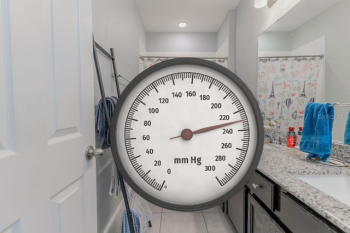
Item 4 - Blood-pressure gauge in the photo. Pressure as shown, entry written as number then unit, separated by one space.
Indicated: 230 mmHg
